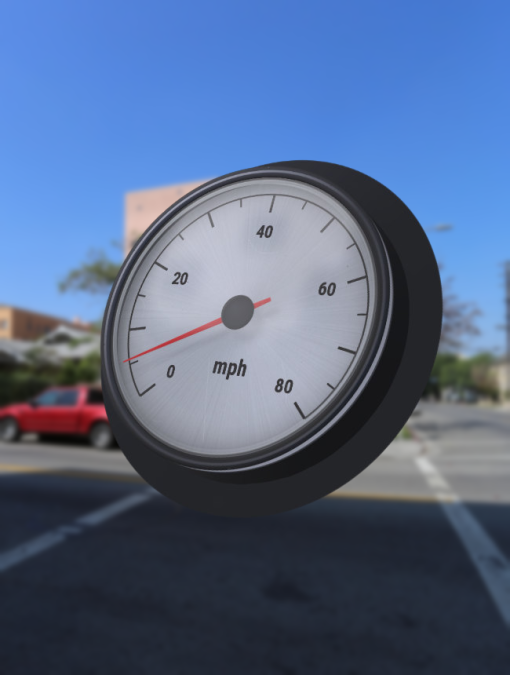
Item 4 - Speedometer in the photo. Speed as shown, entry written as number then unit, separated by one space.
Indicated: 5 mph
